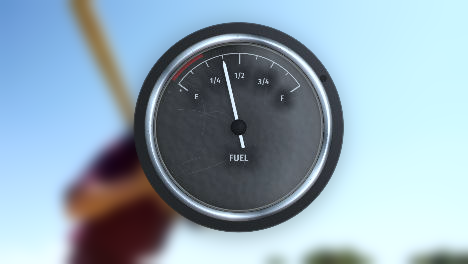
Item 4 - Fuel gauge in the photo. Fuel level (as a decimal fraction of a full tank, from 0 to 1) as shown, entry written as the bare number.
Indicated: 0.375
